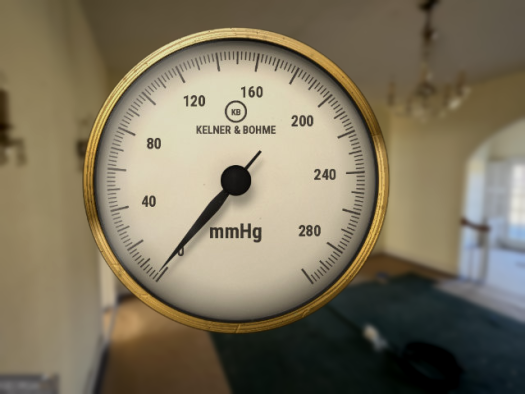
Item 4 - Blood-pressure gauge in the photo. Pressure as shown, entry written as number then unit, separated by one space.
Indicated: 2 mmHg
